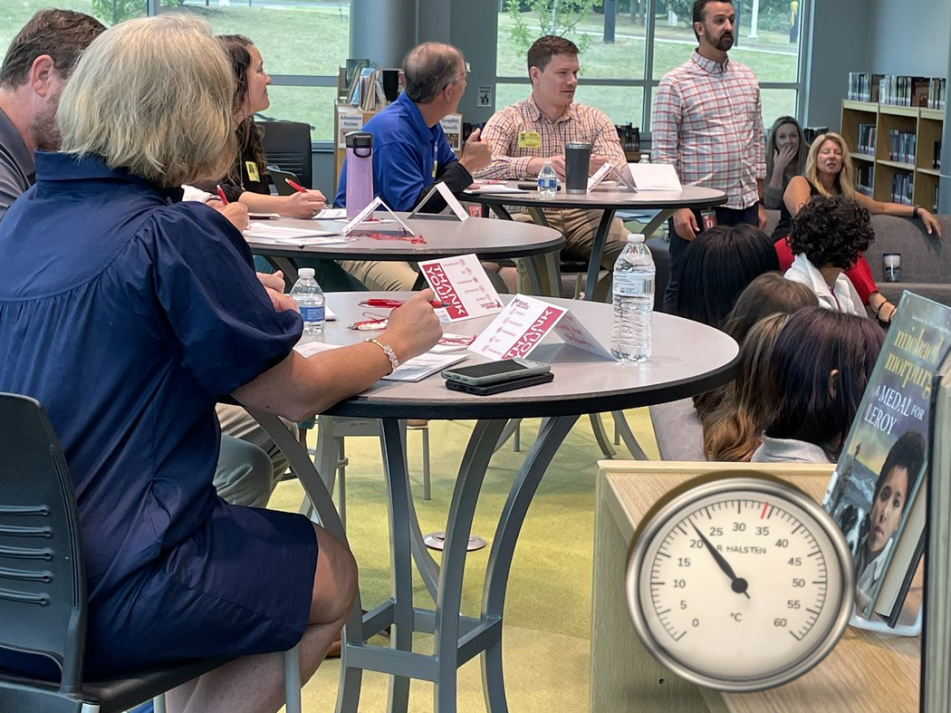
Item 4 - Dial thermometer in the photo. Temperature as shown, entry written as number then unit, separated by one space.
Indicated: 22 °C
